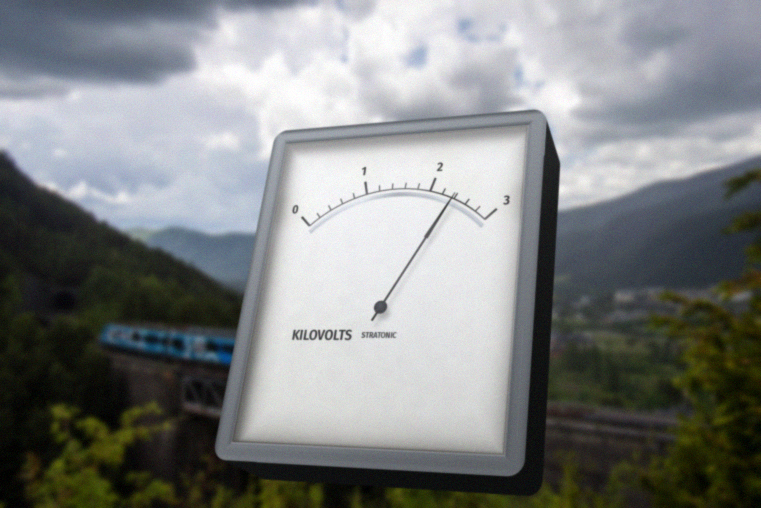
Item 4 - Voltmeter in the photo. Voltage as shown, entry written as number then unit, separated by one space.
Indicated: 2.4 kV
